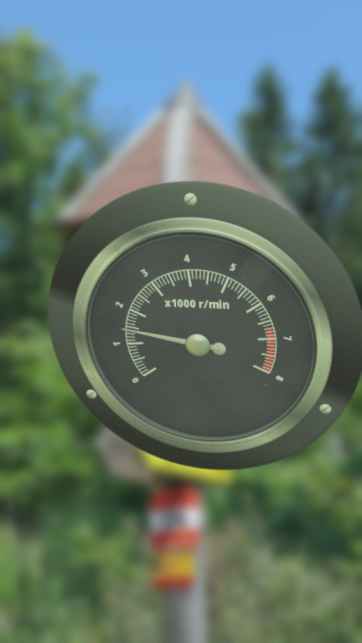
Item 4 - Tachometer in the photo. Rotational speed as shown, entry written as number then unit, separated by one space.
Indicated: 1500 rpm
